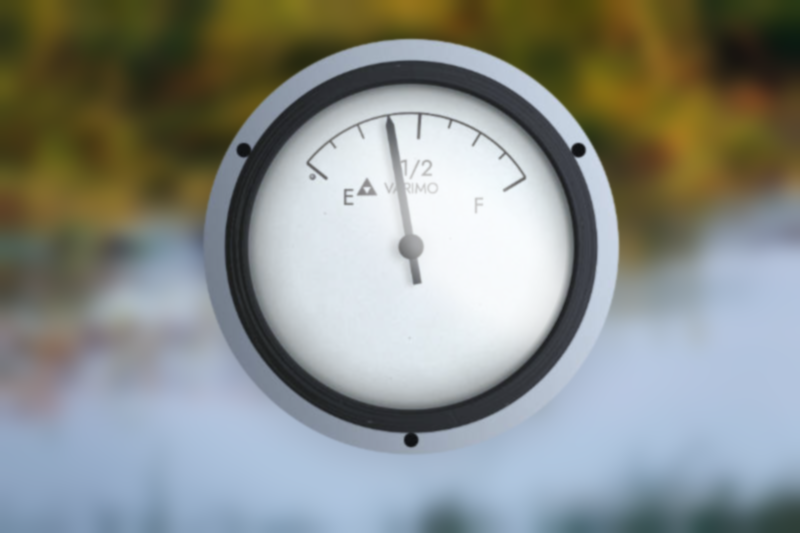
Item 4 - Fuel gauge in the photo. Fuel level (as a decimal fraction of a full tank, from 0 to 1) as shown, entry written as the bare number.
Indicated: 0.375
